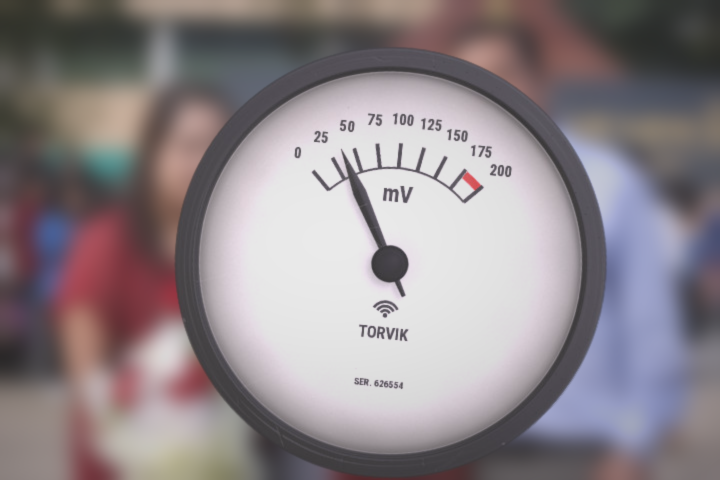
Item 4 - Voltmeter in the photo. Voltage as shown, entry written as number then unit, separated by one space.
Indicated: 37.5 mV
